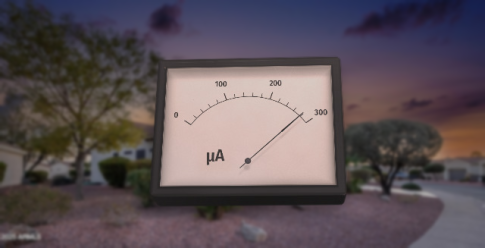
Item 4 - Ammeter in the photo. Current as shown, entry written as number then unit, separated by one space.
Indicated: 280 µA
